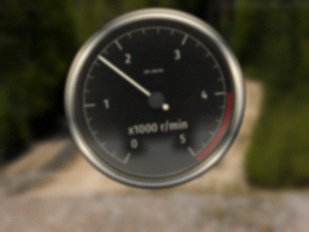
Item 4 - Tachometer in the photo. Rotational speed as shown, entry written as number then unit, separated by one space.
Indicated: 1700 rpm
